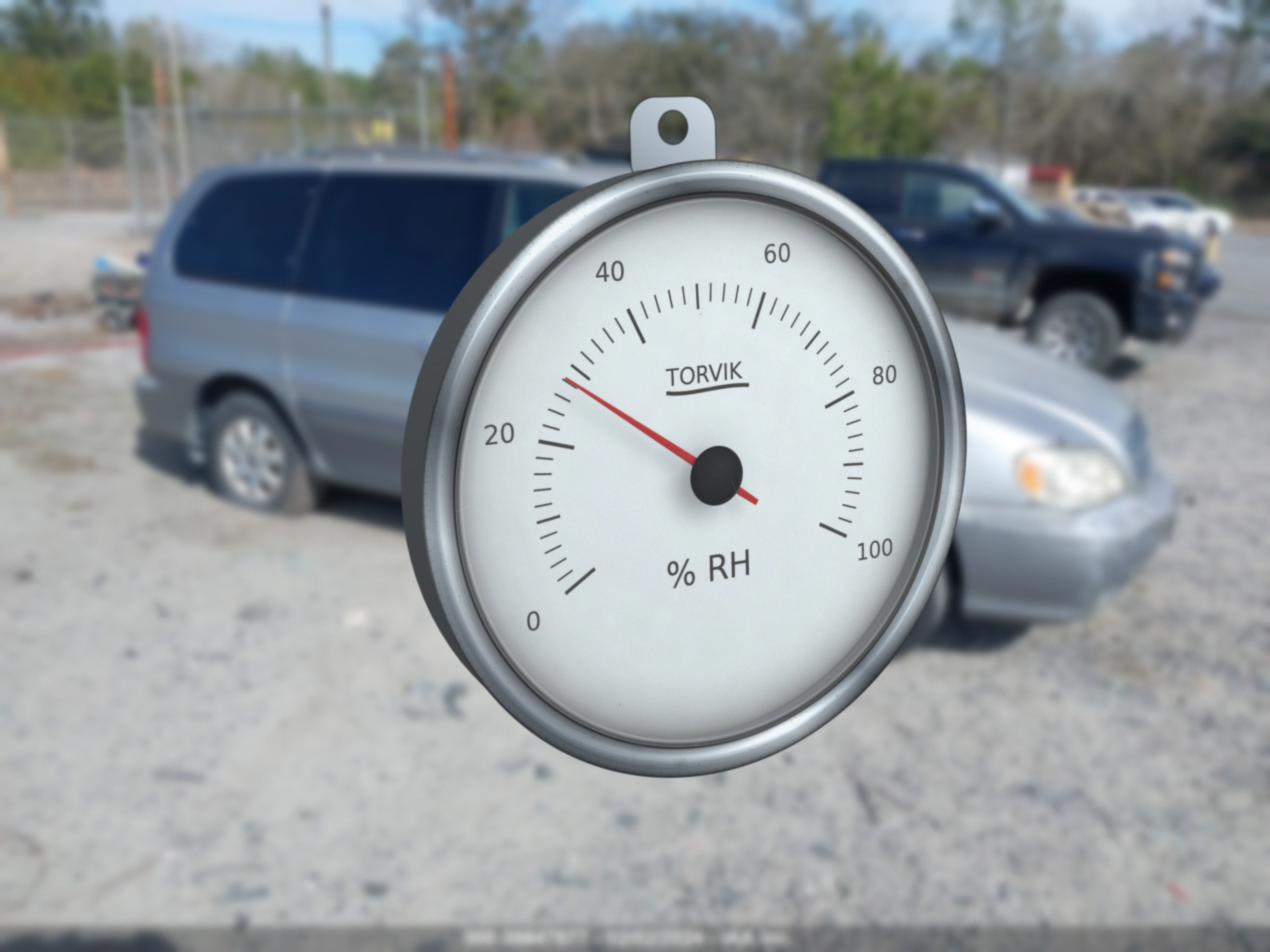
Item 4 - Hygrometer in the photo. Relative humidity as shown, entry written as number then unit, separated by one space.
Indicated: 28 %
